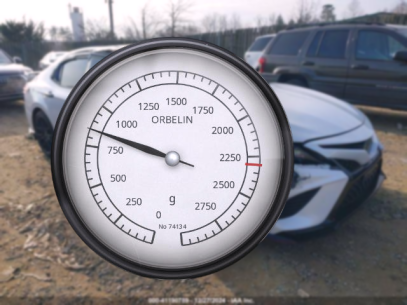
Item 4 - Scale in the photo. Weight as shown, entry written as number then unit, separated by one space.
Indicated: 850 g
